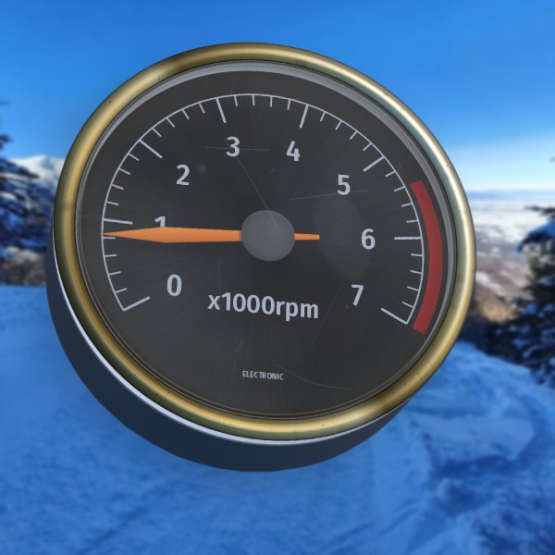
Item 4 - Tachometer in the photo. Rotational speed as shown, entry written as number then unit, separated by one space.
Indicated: 800 rpm
